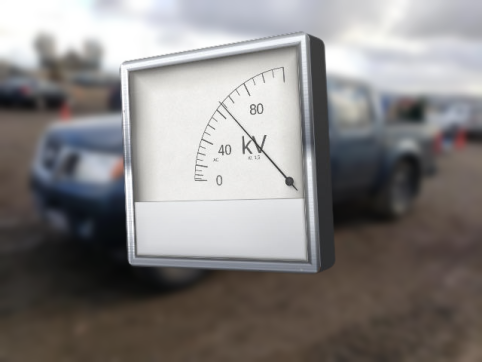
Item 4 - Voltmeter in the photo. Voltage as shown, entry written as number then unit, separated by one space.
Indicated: 65 kV
